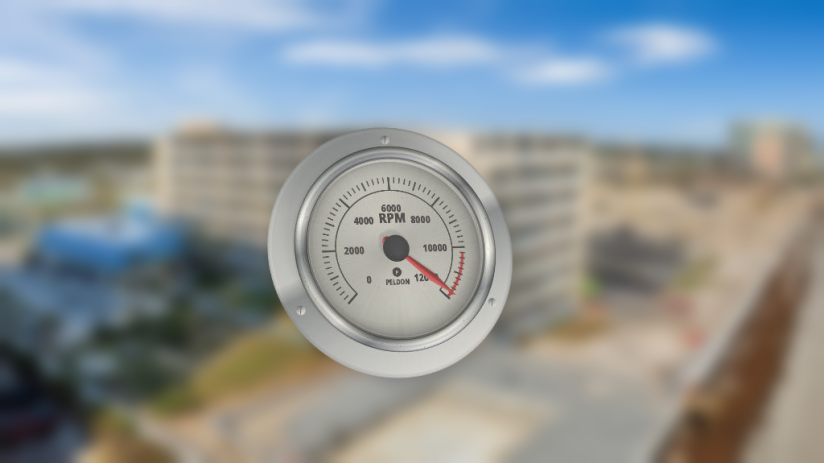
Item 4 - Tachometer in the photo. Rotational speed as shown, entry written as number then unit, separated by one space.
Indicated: 11800 rpm
